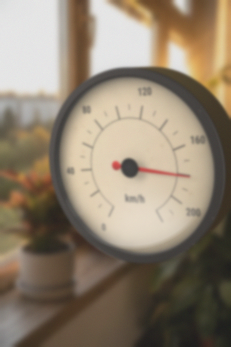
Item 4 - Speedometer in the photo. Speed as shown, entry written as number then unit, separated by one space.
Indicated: 180 km/h
